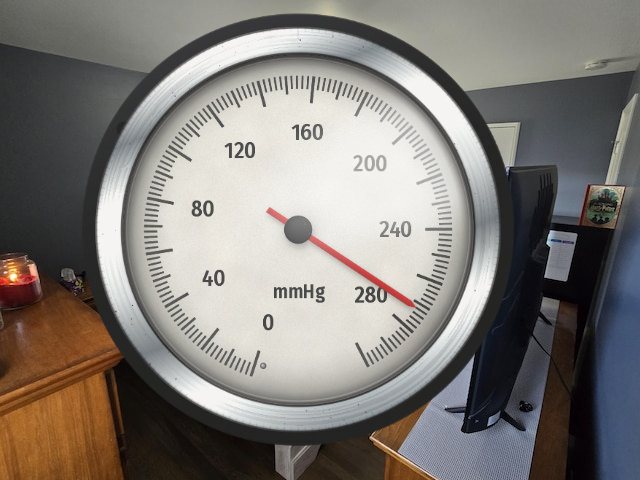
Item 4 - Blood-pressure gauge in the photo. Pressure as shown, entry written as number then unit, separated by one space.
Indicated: 272 mmHg
